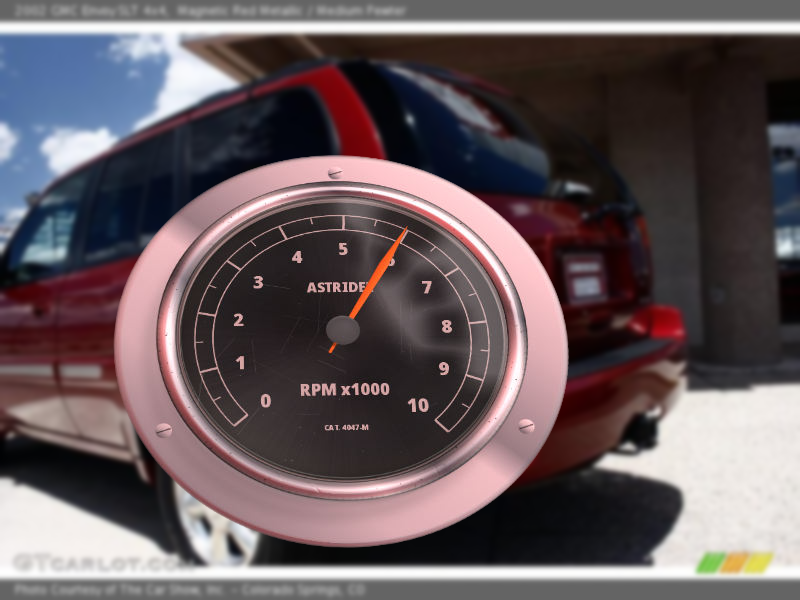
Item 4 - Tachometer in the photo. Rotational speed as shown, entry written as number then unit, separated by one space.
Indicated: 6000 rpm
